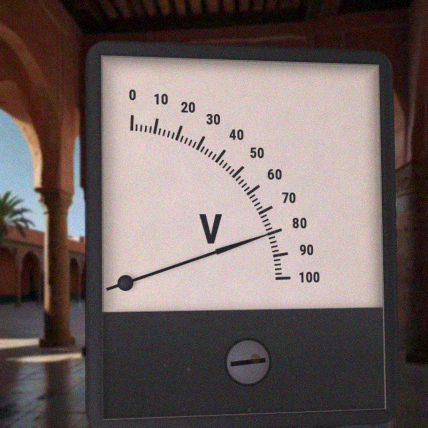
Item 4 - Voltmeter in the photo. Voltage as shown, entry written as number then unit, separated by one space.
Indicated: 80 V
